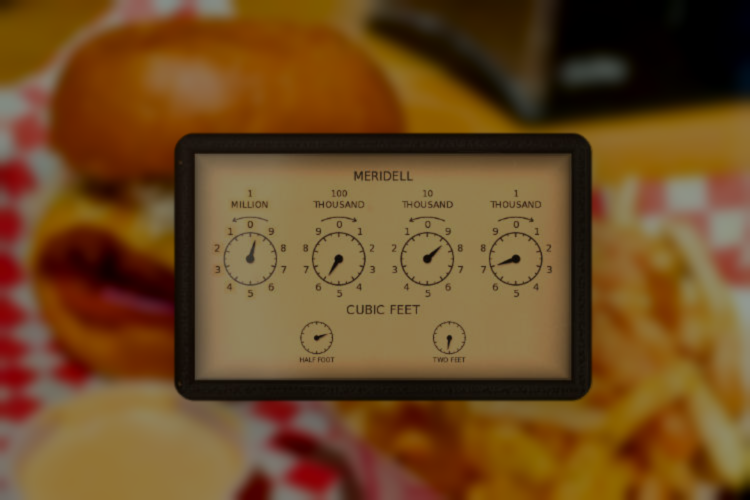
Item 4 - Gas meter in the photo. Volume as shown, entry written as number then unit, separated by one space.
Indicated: 958700 ft³
